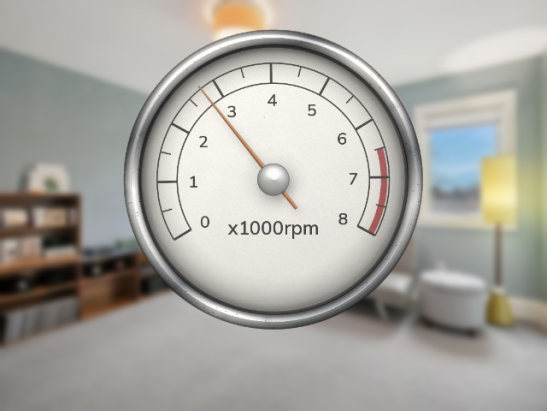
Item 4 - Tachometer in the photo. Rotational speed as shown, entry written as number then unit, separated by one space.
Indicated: 2750 rpm
